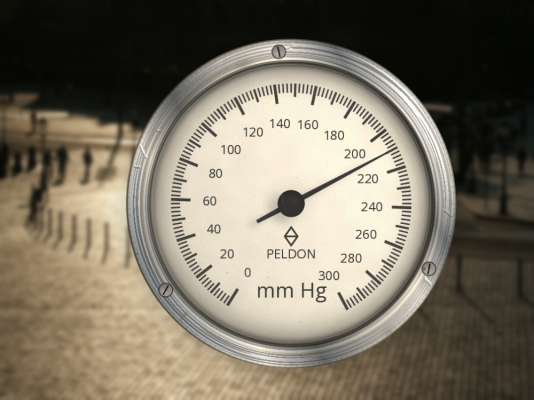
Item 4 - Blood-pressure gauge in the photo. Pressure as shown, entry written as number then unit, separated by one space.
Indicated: 210 mmHg
